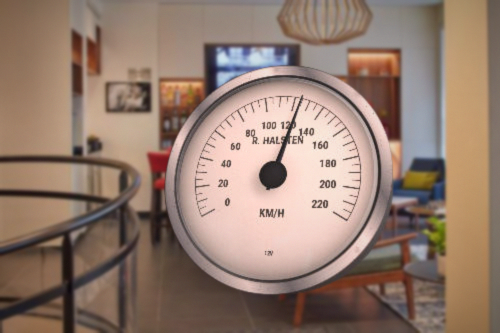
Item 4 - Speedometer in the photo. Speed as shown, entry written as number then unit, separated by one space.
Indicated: 125 km/h
